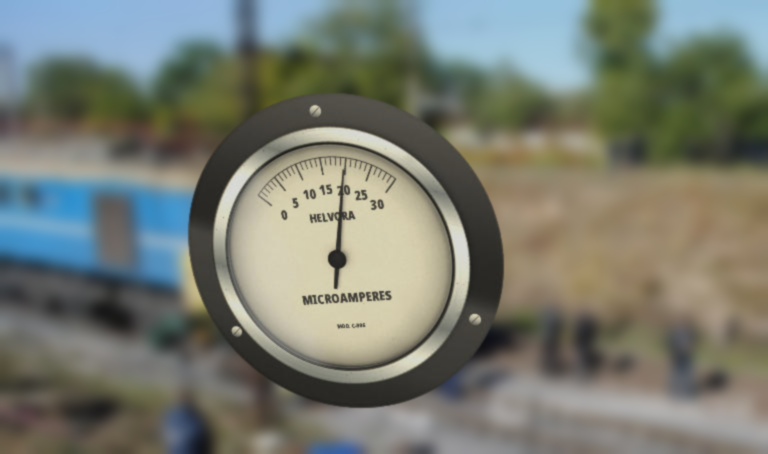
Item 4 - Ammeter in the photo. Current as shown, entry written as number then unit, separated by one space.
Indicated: 20 µA
